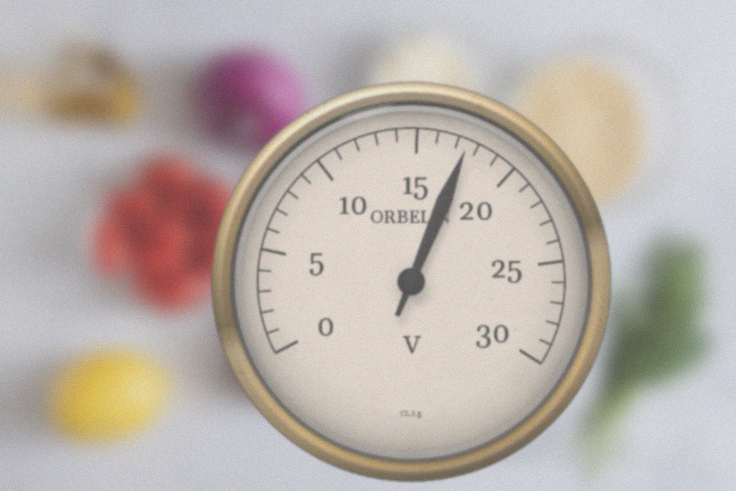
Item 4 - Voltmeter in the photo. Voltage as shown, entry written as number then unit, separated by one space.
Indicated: 17.5 V
